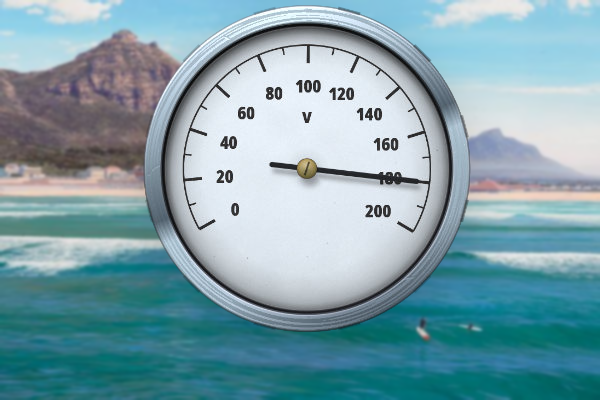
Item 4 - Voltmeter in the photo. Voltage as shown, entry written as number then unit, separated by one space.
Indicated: 180 V
